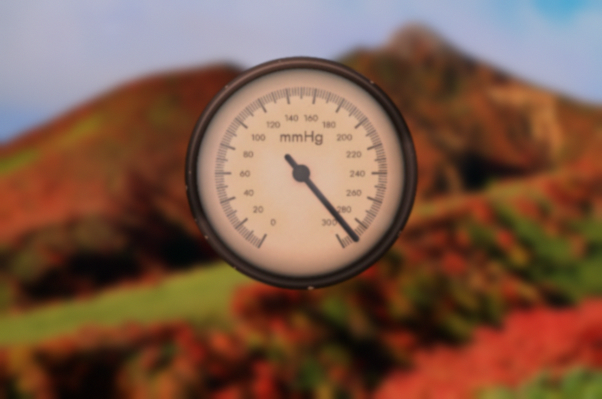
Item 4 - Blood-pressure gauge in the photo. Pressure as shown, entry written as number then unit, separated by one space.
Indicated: 290 mmHg
